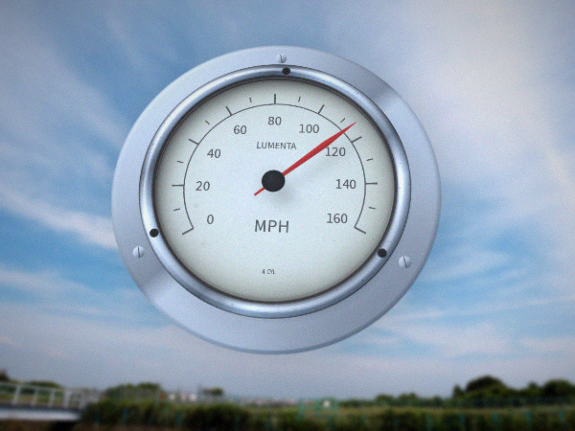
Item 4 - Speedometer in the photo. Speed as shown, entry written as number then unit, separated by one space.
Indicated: 115 mph
